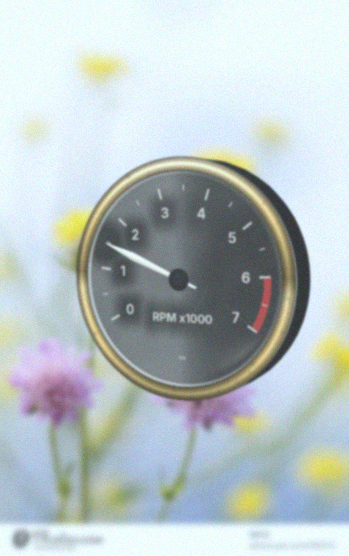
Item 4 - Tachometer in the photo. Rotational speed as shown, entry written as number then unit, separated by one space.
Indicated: 1500 rpm
